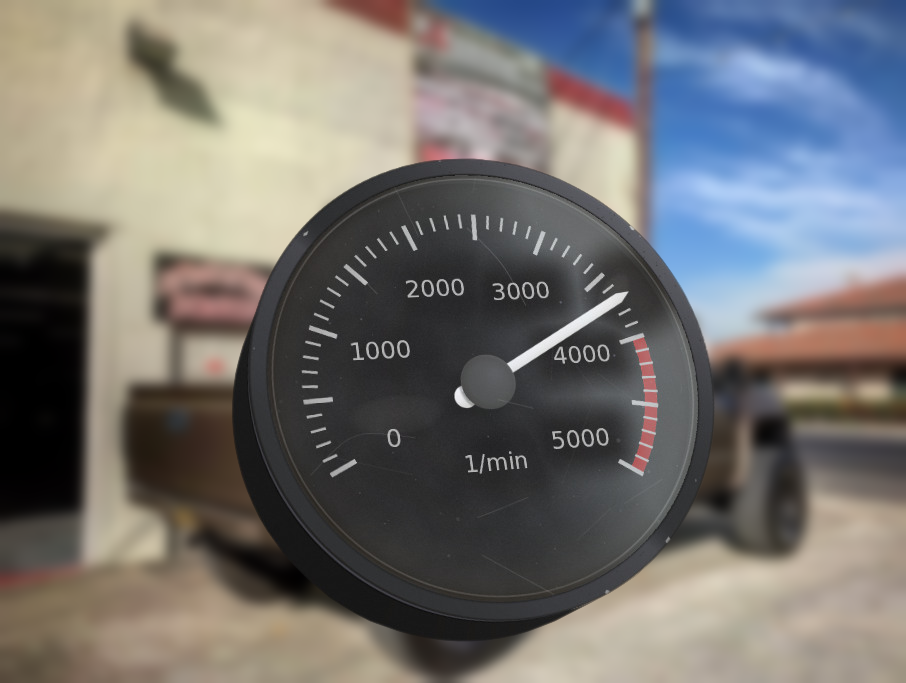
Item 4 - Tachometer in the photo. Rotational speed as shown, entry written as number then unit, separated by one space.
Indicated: 3700 rpm
